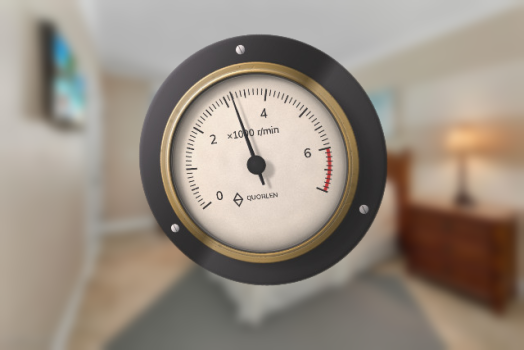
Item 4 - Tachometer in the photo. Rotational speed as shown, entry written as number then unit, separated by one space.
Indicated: 3200 rpm
